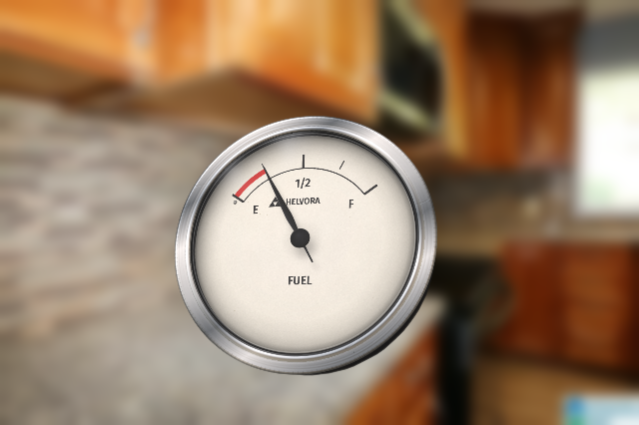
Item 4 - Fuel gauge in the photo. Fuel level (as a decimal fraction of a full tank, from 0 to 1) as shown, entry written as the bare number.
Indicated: 0.25
